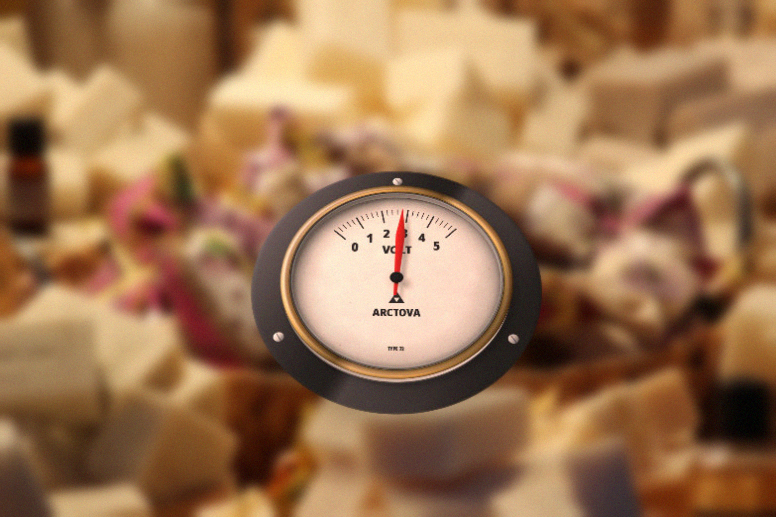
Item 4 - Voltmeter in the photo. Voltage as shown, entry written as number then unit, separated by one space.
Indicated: 2.8 V
